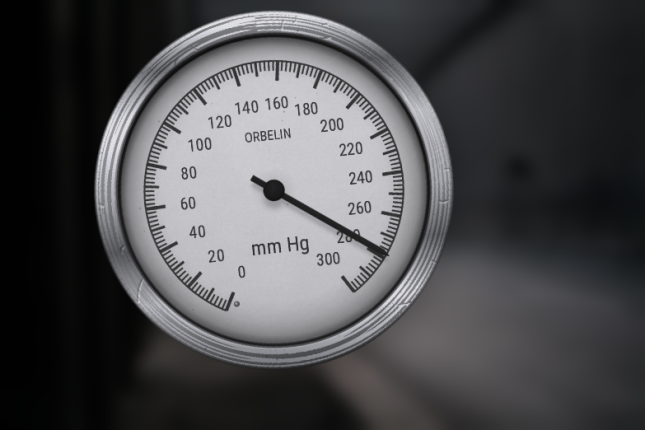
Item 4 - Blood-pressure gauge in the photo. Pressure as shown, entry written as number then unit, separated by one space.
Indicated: 278 mmHg
